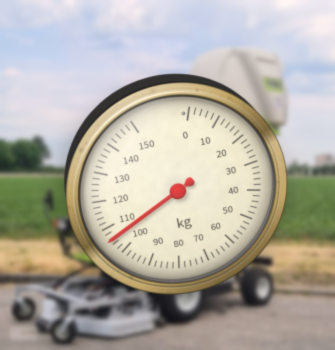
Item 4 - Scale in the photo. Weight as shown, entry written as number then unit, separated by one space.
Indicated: 106 kg
